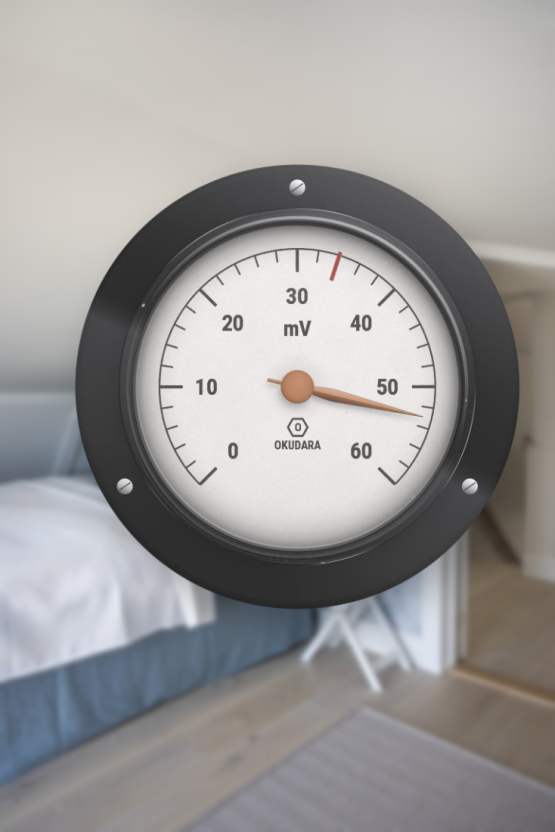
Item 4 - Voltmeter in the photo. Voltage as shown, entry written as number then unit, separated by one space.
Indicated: 53 mV
